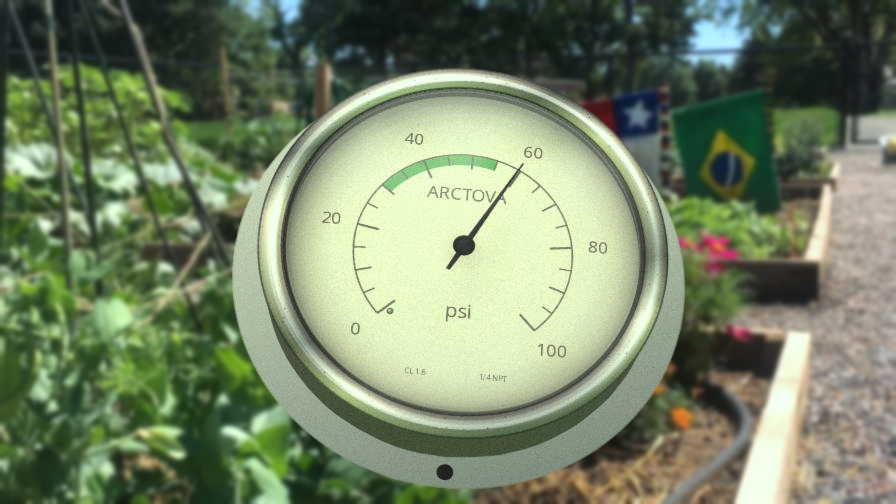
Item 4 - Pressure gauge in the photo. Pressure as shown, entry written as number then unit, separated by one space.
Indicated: 60 psi
